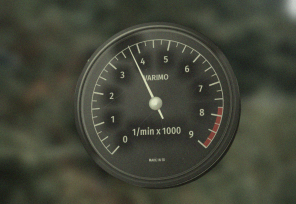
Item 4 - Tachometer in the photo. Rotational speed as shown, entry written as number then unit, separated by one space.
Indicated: 3750 rpm
